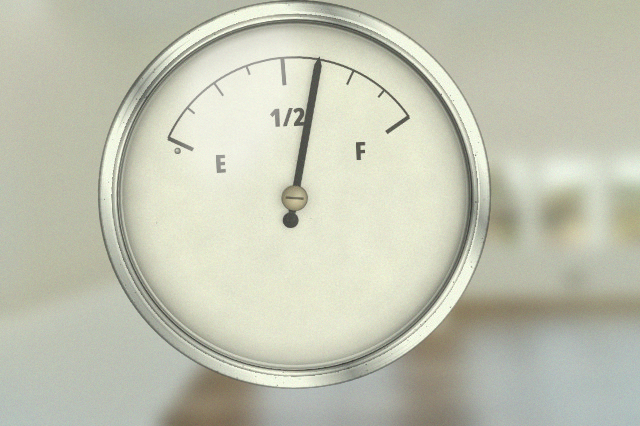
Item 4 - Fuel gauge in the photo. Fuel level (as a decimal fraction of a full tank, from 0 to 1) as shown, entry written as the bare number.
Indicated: 0.625
